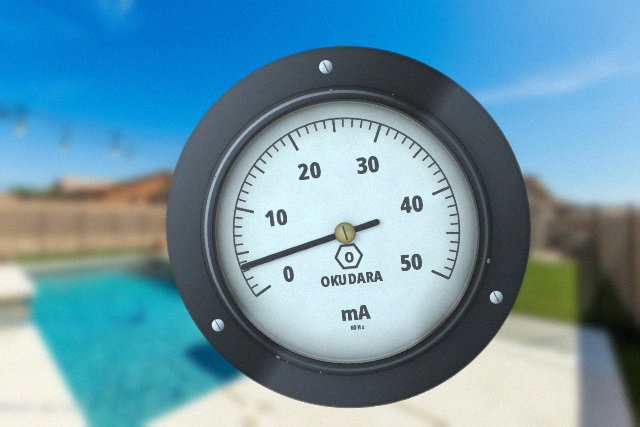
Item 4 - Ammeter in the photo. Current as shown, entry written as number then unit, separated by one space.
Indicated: 3.5 mA
